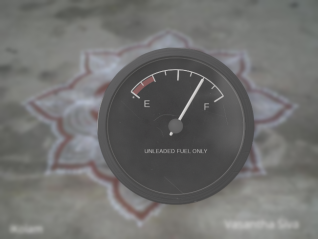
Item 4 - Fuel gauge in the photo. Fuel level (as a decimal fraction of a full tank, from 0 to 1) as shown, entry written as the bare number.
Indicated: 0.75
